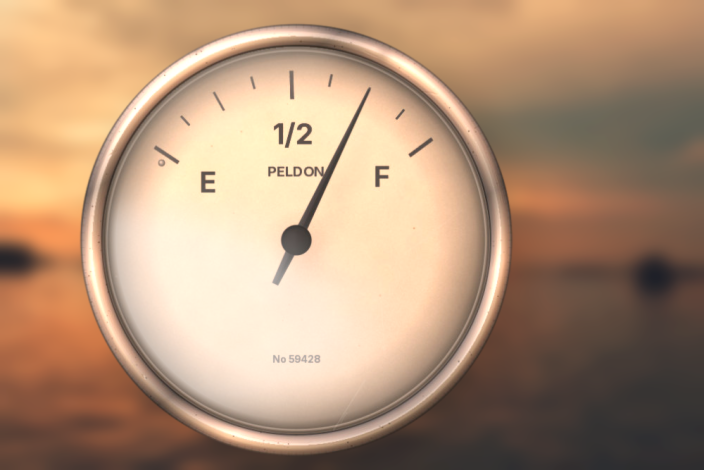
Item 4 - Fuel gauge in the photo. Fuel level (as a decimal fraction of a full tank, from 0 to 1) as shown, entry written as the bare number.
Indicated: 0.75
